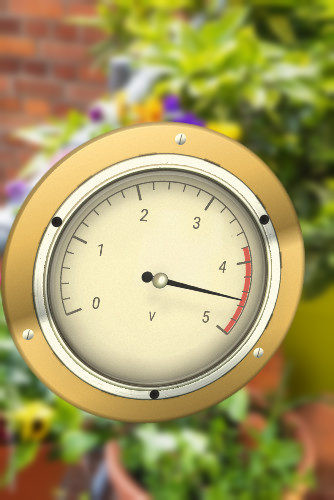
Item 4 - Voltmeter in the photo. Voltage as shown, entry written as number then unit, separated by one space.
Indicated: 4.5 V
